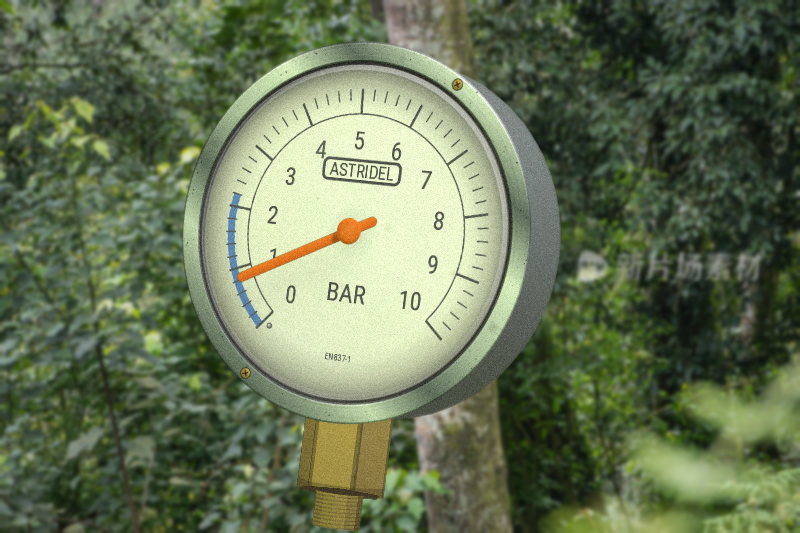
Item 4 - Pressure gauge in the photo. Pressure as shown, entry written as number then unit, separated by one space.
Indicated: 0.8 bar
